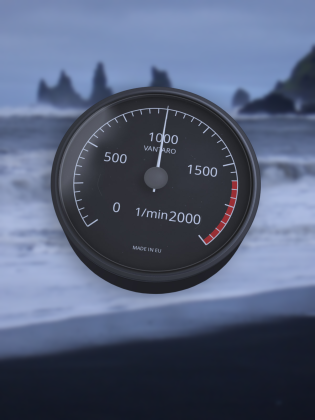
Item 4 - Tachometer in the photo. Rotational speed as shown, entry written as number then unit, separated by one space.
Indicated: 1000 rpm
